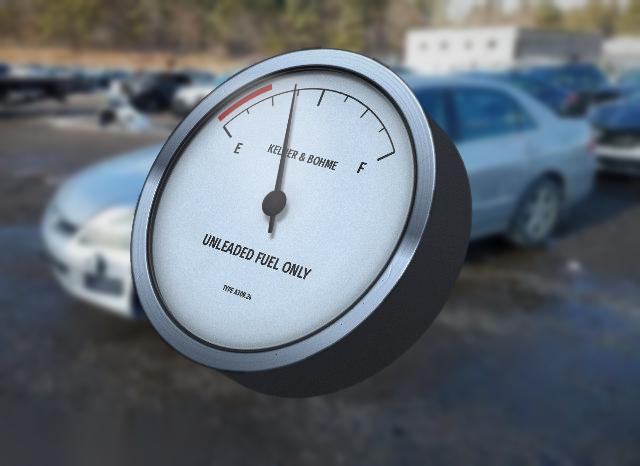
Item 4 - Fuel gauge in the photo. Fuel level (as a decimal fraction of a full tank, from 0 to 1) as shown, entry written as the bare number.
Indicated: 0.375
